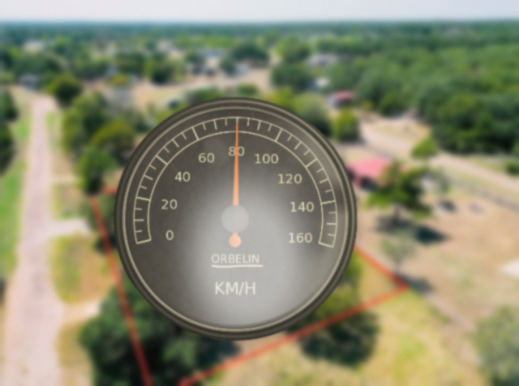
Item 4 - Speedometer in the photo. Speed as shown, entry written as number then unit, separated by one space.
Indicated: 80 km/h
